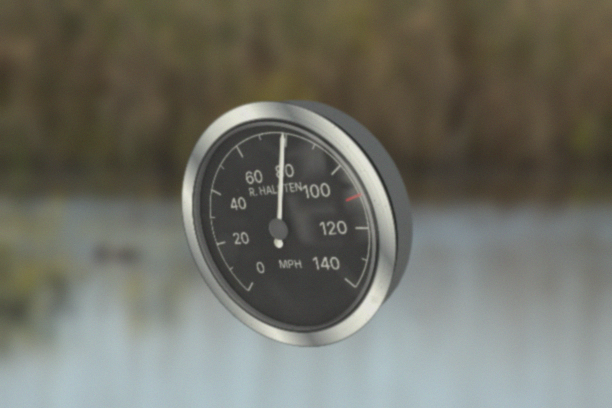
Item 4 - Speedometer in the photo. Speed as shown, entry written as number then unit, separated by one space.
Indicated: 80 mph
